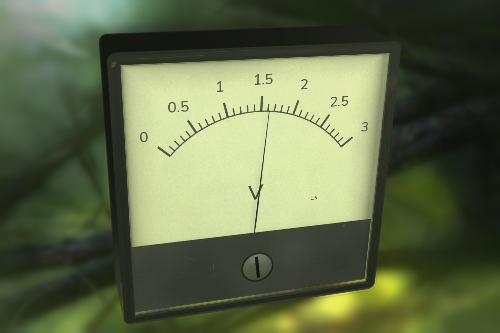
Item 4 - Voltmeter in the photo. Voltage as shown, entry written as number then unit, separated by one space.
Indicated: 1.6 V
